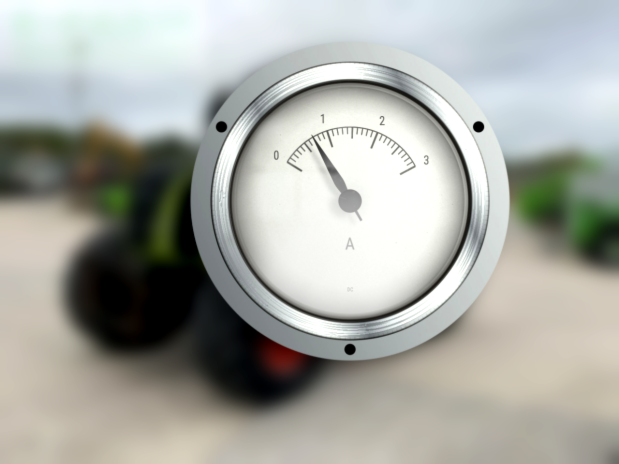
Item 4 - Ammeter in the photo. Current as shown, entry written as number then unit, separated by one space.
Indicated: 0.7 A
